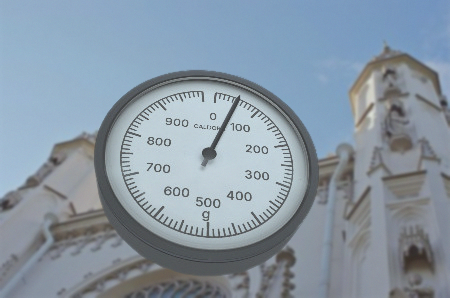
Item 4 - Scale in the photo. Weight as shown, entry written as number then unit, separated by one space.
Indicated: 50 g
